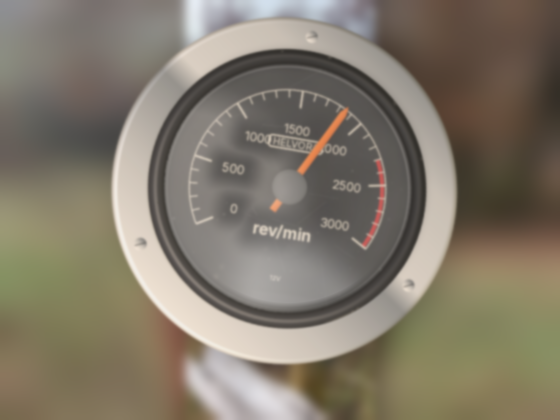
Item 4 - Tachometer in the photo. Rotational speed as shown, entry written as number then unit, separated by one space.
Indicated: 1850 rpm
